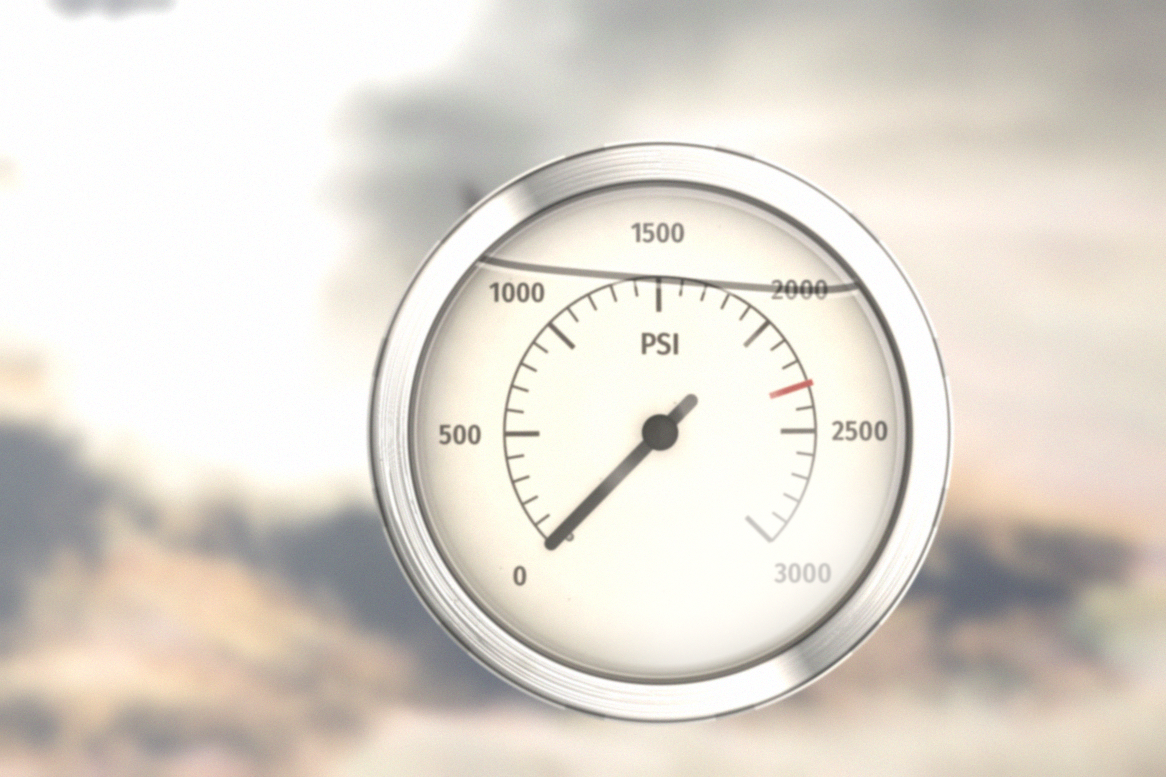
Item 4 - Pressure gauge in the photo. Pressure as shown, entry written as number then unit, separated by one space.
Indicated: 0 psi
